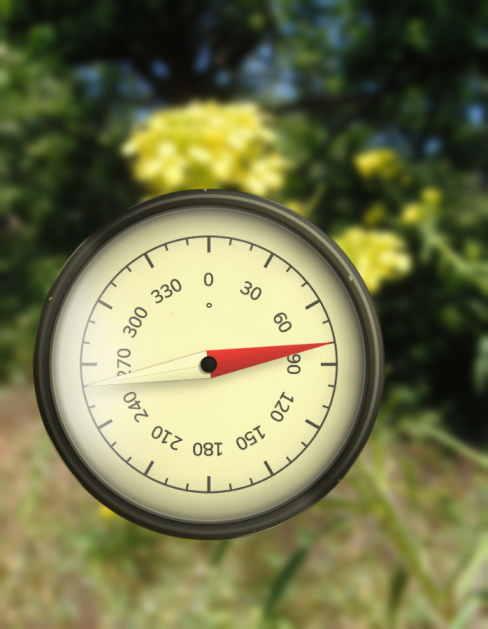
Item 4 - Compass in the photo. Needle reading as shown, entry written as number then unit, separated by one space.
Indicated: 80 °
